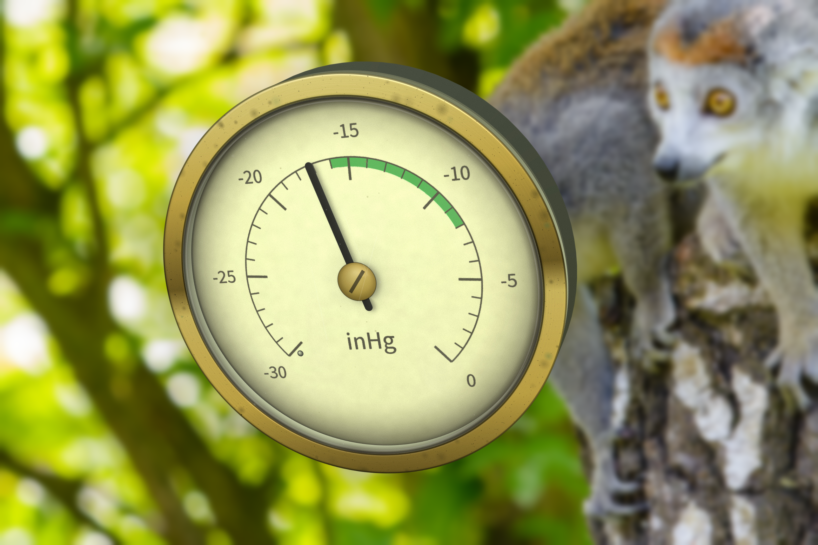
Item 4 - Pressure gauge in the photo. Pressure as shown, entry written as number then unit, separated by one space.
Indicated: -17 inHg
